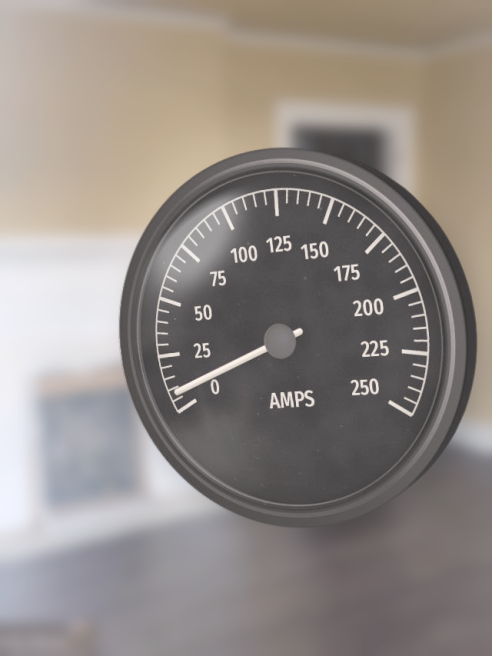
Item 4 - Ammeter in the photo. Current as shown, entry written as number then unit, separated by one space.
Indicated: 7.5 A
